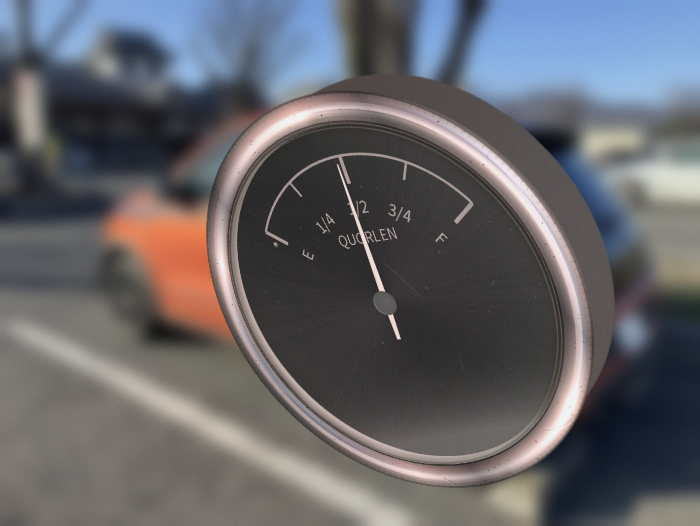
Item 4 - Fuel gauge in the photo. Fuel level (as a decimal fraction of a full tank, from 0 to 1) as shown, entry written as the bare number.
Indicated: 0.5
